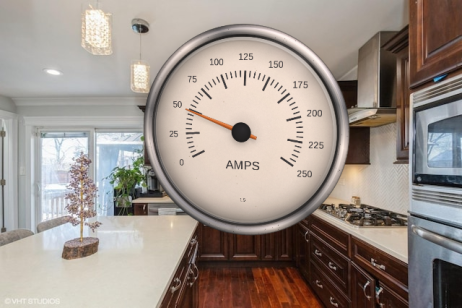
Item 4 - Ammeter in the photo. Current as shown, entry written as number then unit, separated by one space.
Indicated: 50 A
